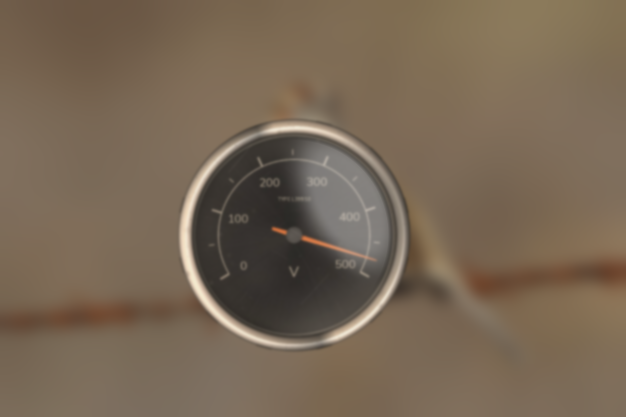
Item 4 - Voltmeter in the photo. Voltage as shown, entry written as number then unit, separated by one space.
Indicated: 475 V
